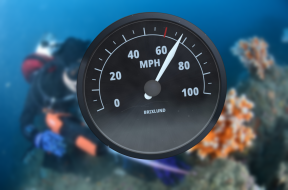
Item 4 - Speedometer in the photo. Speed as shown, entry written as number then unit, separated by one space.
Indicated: 67.5 mph
